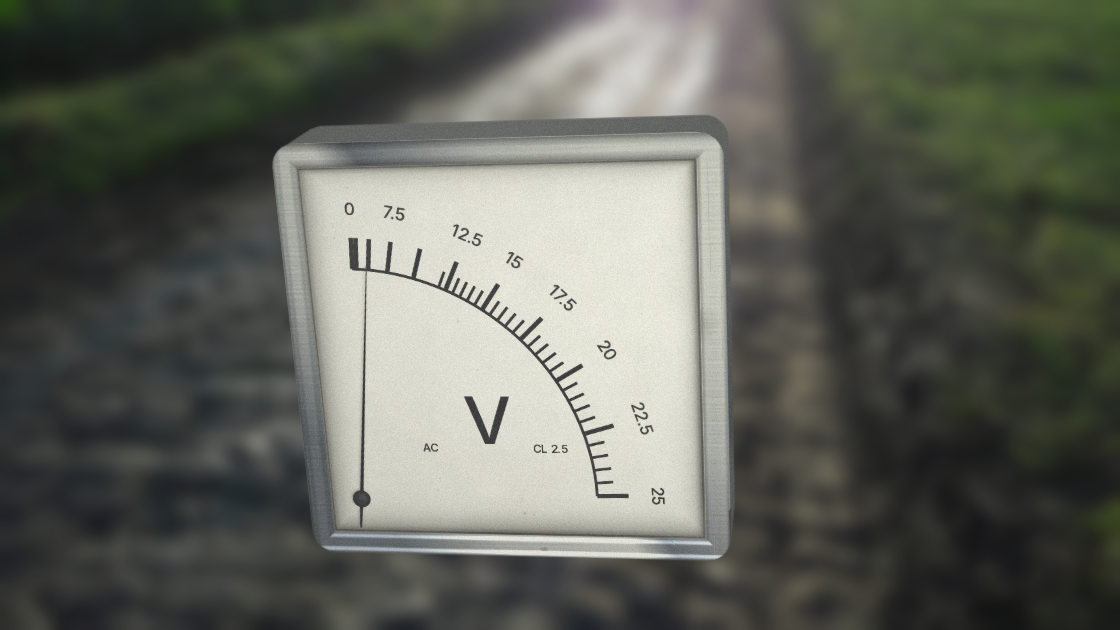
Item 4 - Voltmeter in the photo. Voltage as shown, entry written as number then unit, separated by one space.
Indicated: 5 V
